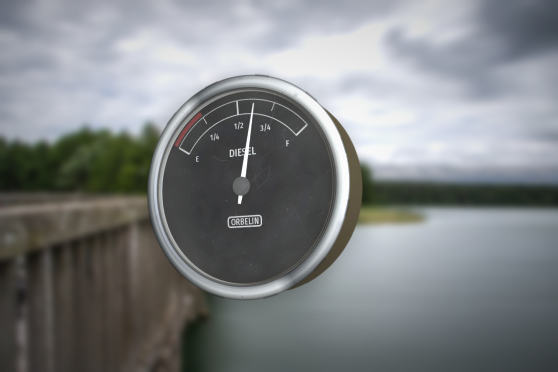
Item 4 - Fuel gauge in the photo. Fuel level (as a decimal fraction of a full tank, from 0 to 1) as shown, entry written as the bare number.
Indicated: 0.625
